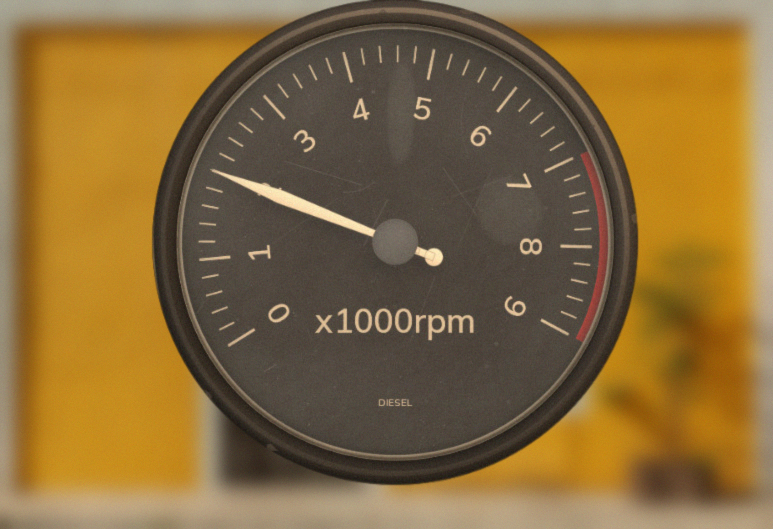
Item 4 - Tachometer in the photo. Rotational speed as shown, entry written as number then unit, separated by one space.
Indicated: 2000 rpm
